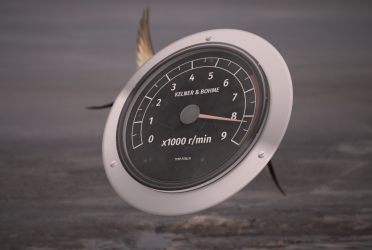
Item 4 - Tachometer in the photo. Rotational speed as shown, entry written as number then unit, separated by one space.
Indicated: 8250 rpm
